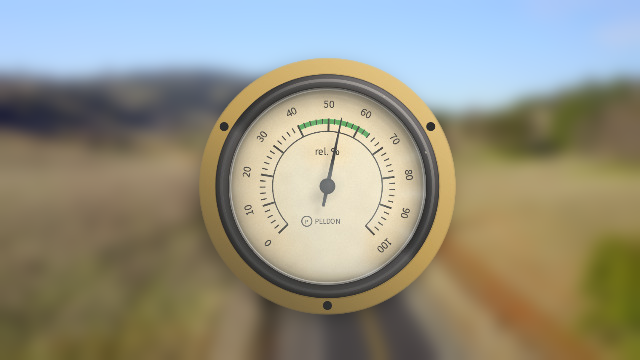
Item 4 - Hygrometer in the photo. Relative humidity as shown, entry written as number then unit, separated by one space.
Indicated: 54 %
